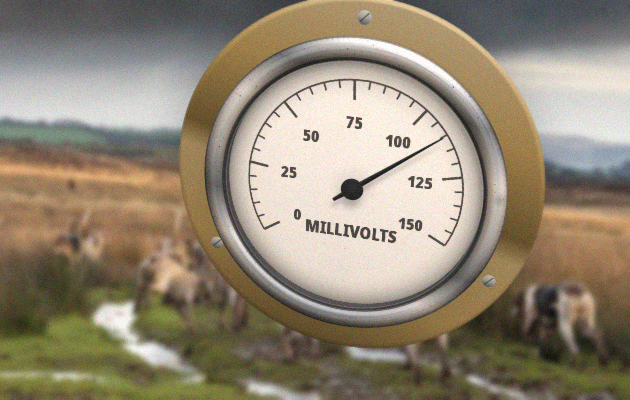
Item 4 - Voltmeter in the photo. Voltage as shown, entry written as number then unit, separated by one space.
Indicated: 110 mV
